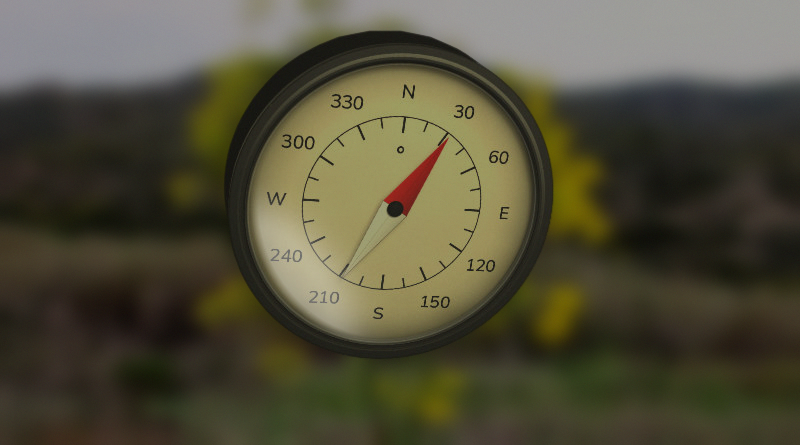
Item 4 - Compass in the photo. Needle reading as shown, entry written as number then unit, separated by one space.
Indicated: 30 °
